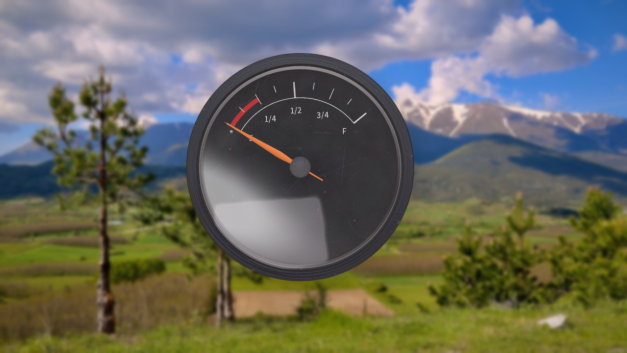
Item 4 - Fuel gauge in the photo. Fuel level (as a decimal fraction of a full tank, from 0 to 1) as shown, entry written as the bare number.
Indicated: 0
